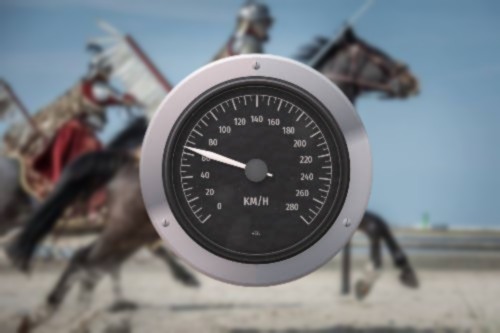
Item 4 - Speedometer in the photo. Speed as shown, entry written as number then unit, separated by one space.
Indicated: 65 km/h
